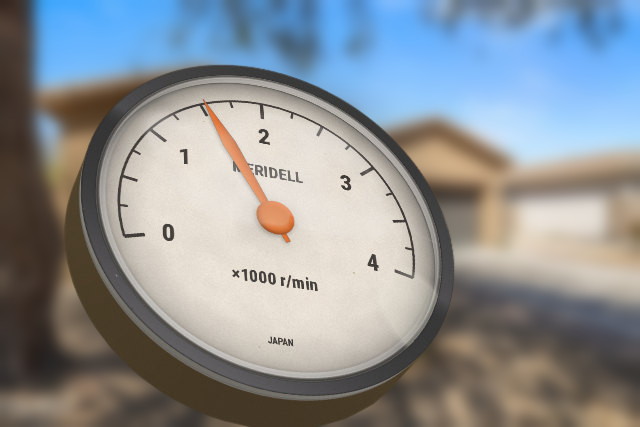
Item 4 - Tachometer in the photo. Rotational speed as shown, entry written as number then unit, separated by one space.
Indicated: 1500 rpm
